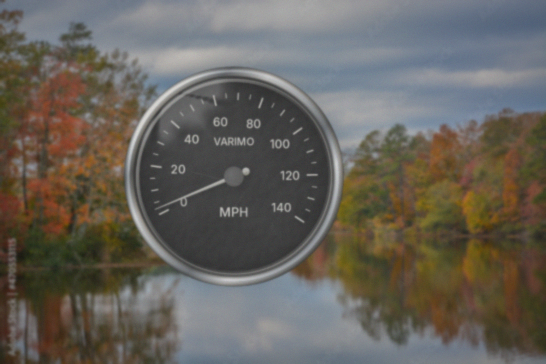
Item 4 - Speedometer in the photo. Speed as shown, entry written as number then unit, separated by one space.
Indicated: 2.5 mph
